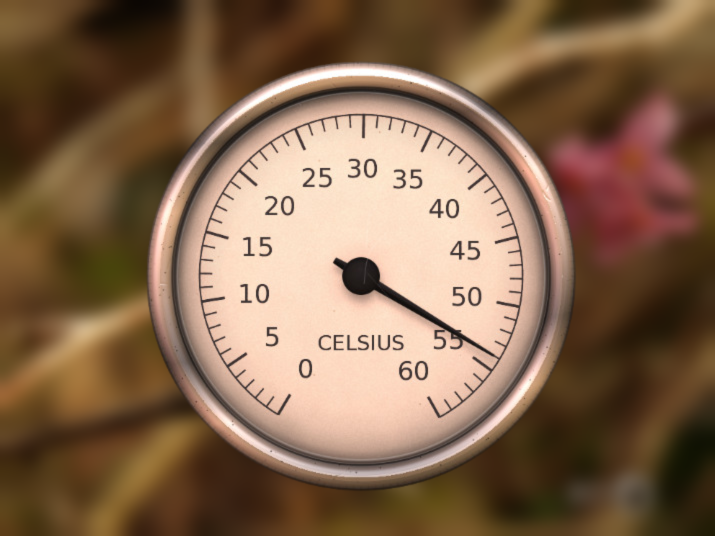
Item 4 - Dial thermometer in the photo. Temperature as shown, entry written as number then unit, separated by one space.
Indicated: 54 °C
